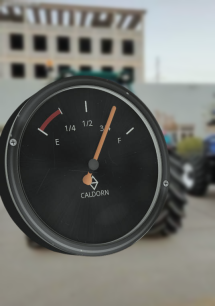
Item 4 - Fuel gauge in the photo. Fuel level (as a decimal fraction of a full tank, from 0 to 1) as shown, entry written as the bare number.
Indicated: 0.75
